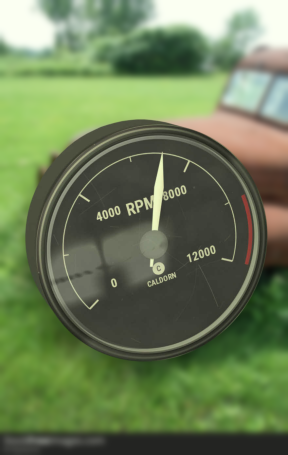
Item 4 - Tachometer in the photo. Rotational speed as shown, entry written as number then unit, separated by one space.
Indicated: 7000 rpm
